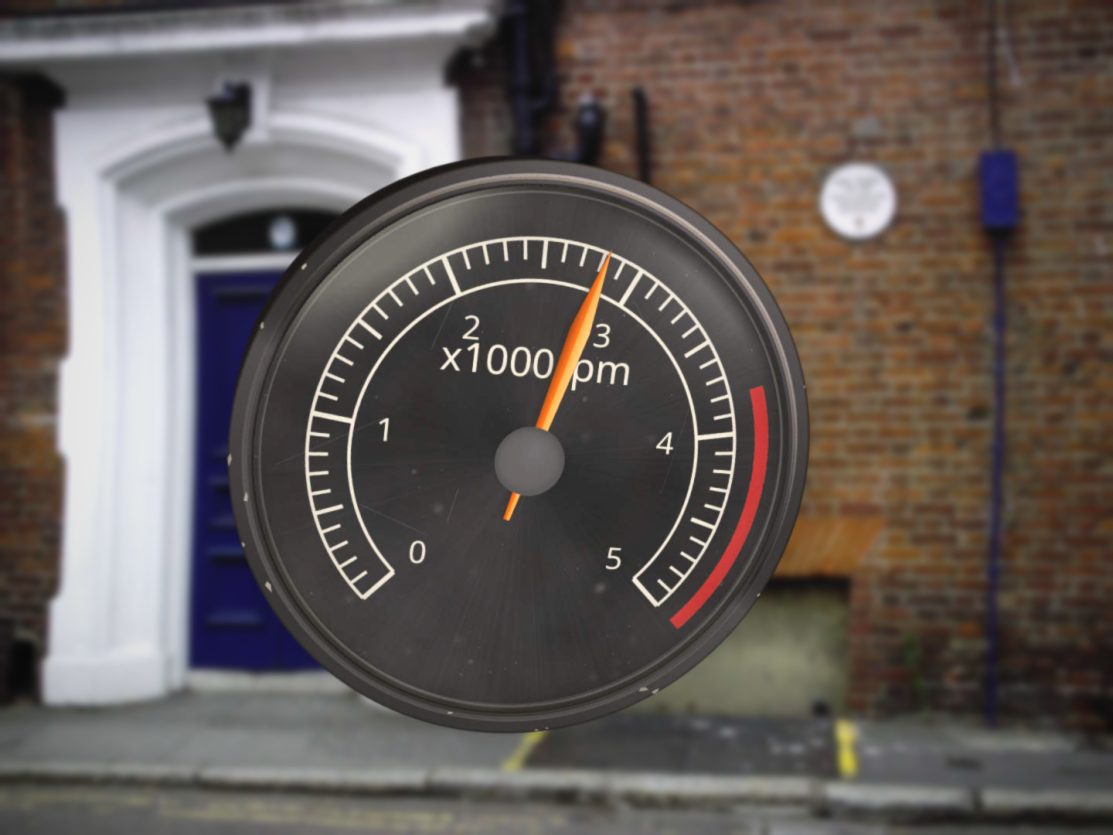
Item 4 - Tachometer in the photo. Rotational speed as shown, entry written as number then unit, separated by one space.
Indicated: 2800 rpm
